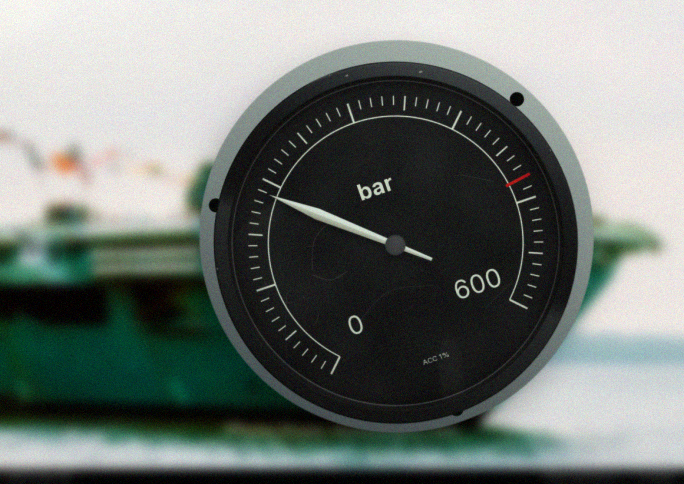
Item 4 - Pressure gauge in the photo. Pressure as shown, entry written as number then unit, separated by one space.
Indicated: 190 bar
